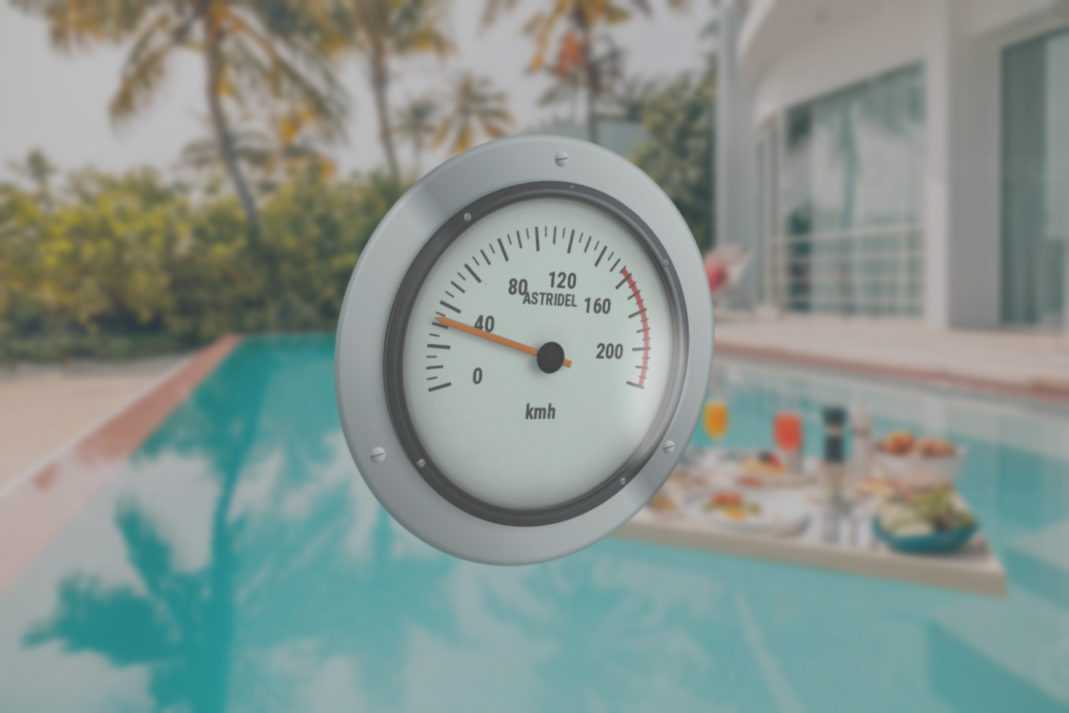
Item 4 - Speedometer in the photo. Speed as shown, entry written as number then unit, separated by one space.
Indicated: 32.5 km/h
